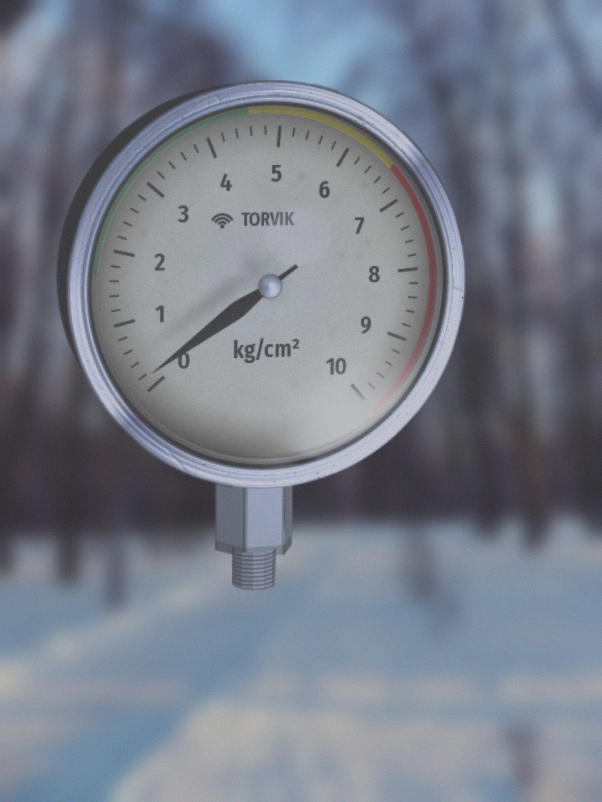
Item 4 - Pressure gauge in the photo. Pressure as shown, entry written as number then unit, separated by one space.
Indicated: 0.2 kg/cm²
